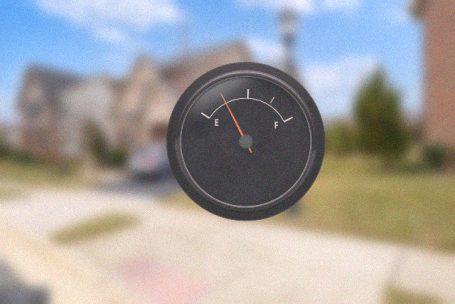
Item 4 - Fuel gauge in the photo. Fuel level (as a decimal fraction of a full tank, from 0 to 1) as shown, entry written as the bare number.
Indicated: 0.25
